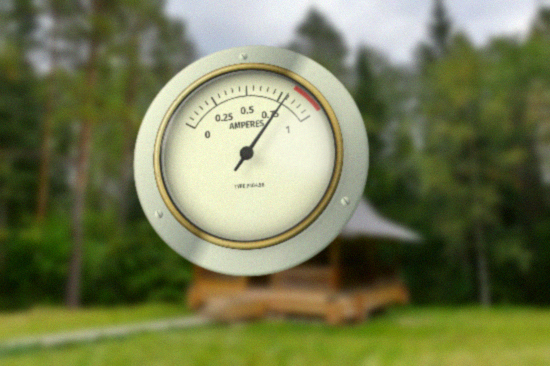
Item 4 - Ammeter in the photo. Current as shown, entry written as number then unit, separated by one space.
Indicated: 0.8 A
